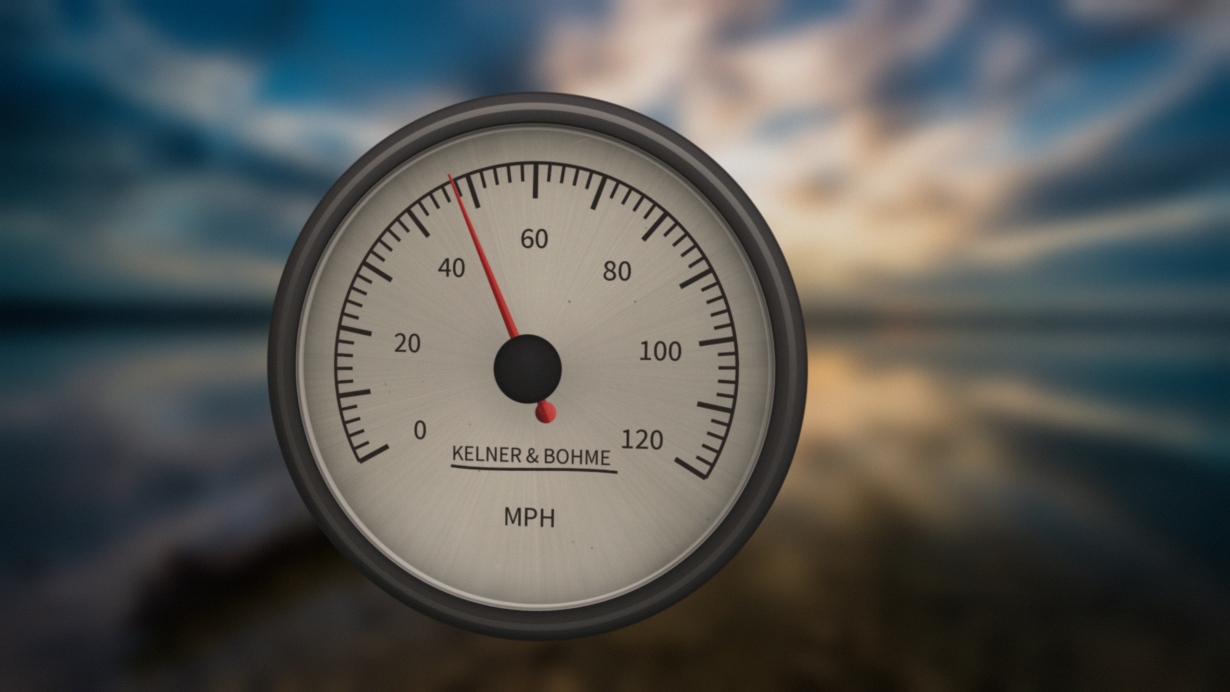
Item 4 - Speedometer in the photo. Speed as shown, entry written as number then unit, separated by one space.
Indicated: 48 mph
